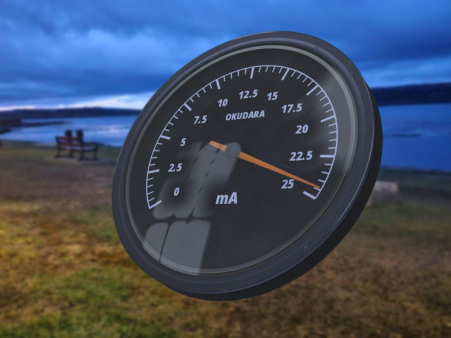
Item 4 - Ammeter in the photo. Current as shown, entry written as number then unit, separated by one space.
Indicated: 24.5 mA
